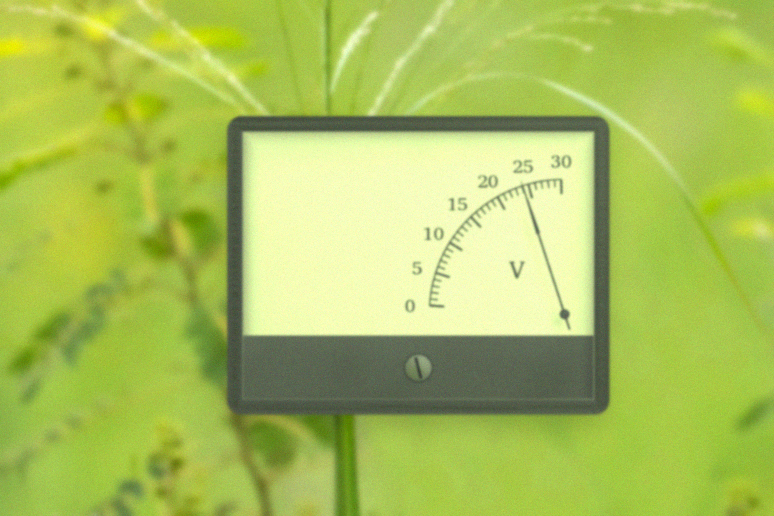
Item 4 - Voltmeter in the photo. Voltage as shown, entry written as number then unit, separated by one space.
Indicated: 24 V
